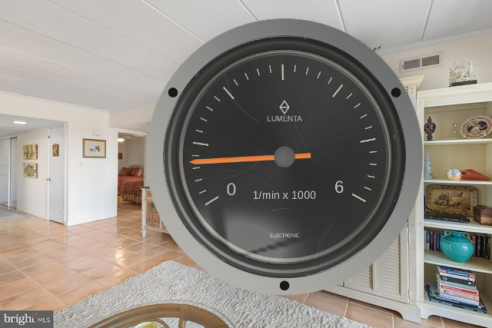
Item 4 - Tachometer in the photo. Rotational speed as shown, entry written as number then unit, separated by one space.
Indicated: 700 rpm
